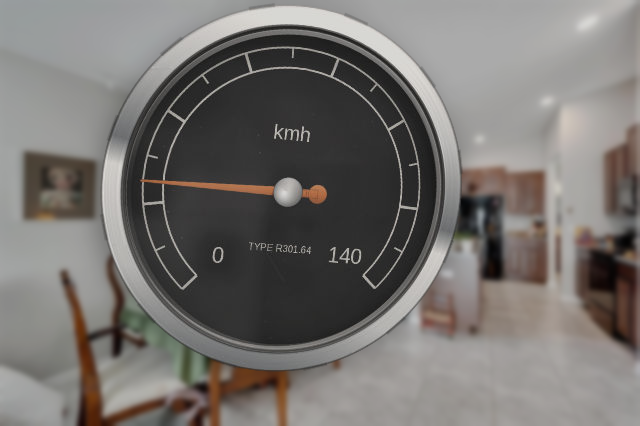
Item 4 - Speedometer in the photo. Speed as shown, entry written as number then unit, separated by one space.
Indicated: 25 km/h
